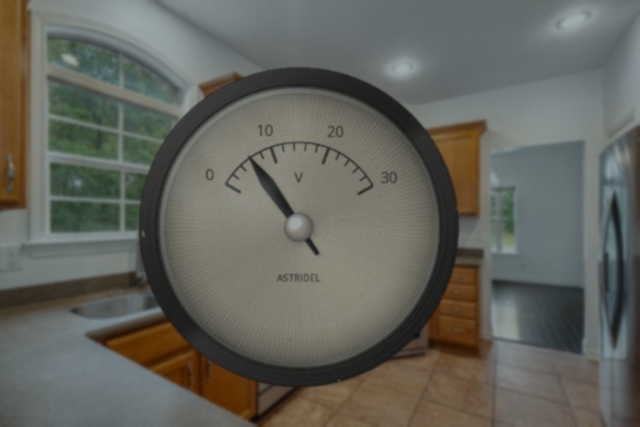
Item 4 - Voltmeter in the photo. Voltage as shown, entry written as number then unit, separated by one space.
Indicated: 6 V
